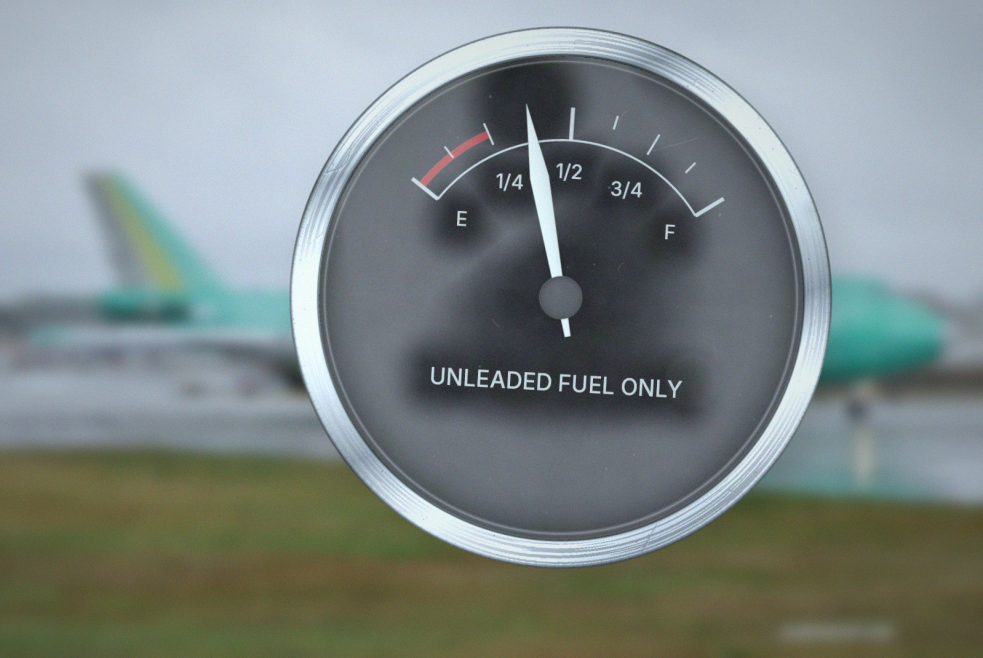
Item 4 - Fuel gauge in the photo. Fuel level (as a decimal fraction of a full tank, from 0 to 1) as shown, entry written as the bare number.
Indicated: 0.375
